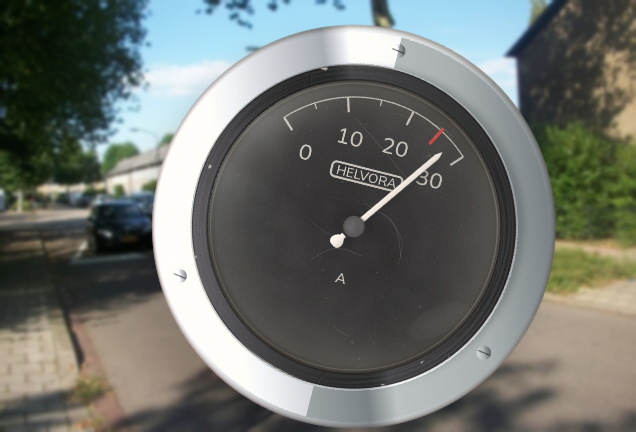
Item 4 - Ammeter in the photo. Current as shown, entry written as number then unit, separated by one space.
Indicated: 27.5 A
